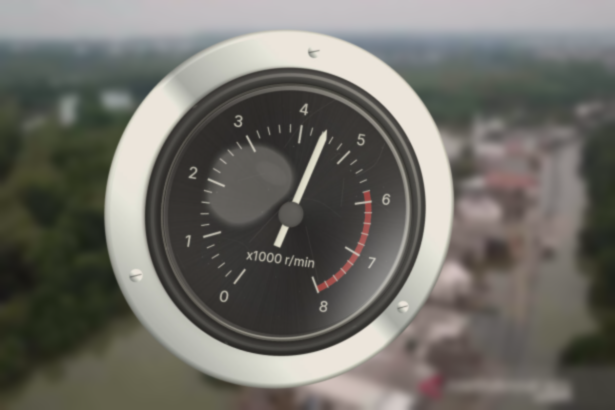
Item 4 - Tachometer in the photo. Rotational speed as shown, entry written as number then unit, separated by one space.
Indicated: 4400 rpm
